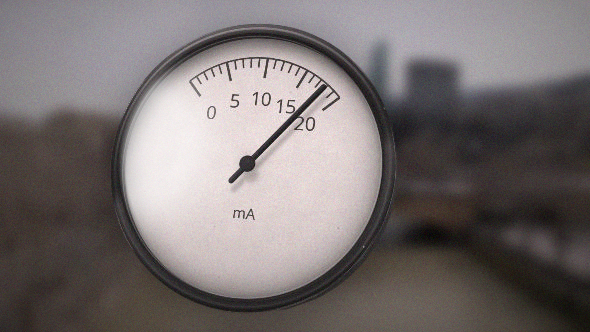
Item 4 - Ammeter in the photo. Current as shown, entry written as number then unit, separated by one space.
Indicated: 18 mA
